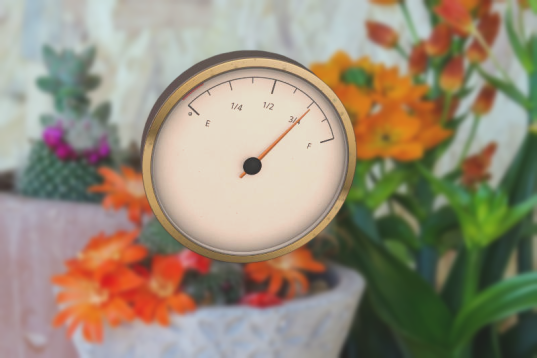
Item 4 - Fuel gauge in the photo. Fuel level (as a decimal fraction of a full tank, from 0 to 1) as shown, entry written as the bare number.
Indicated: 0.75
